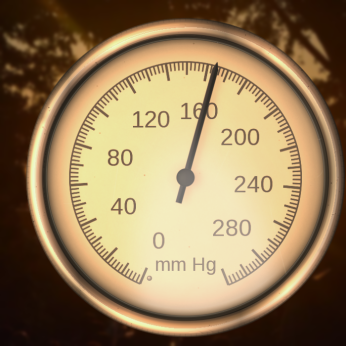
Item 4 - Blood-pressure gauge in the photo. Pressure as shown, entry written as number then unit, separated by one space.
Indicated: 164 mmHg
